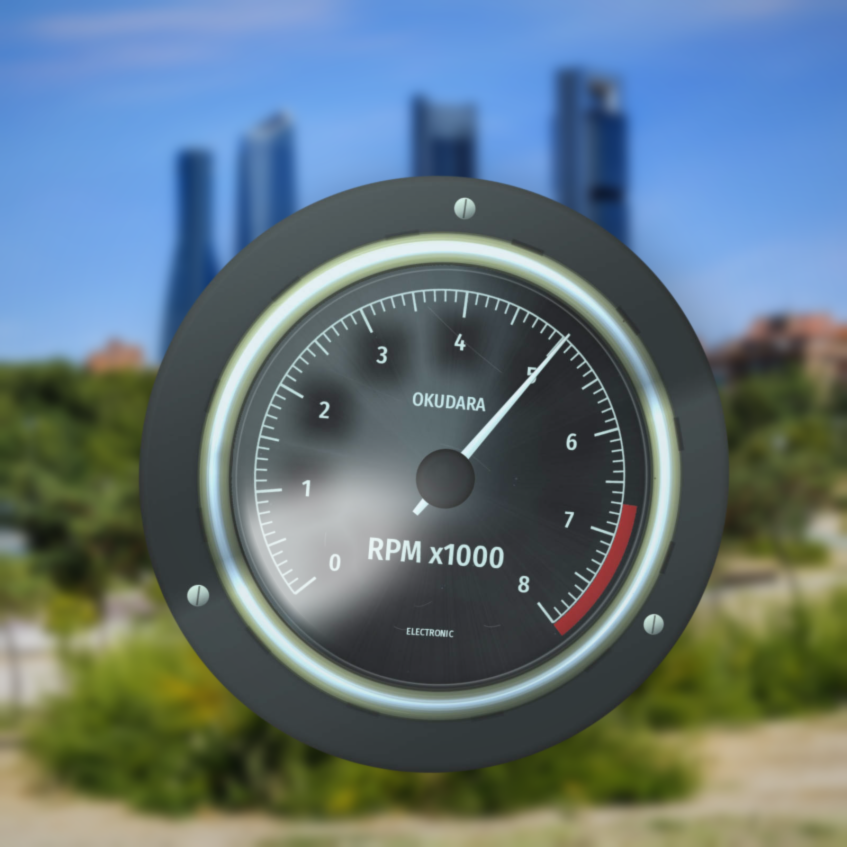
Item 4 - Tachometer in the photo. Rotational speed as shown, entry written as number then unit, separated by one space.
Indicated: 5000 rpm
